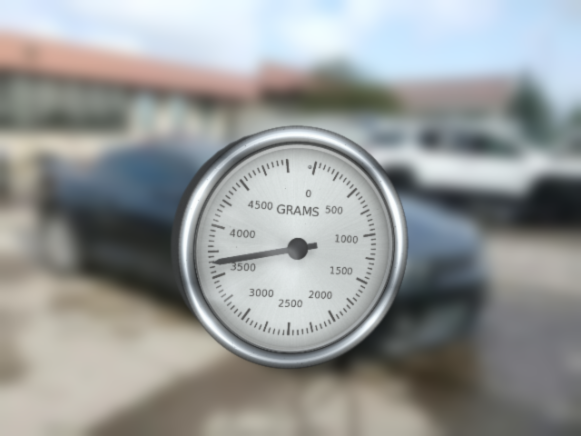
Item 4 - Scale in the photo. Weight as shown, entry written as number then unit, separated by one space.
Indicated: 3650 g
